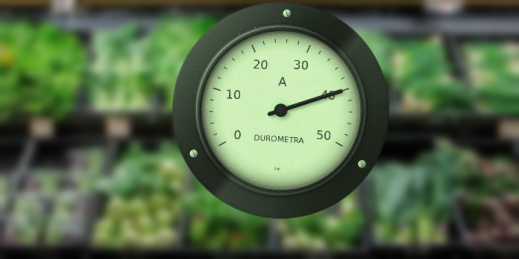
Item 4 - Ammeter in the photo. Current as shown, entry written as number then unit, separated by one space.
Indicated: 40 A
